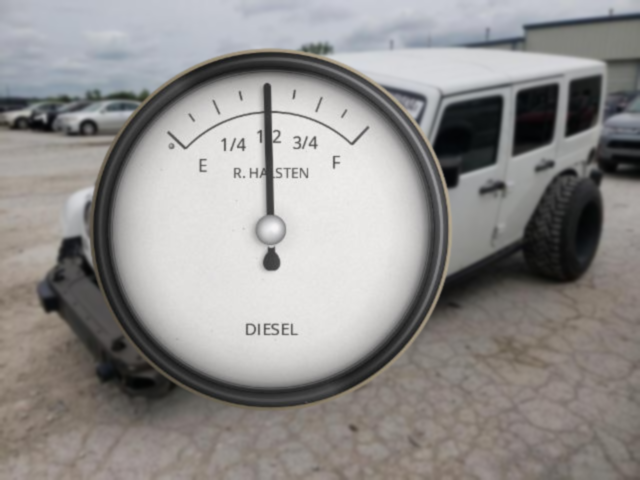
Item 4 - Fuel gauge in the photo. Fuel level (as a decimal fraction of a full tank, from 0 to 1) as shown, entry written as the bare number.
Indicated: 0.5
